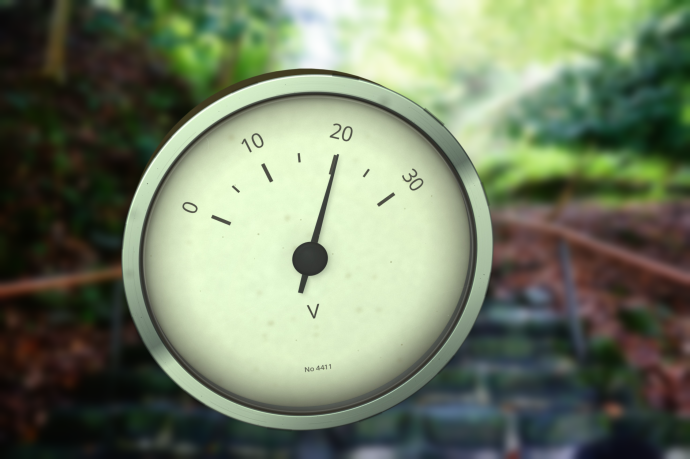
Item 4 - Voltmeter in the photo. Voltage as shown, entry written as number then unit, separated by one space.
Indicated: 20 V
